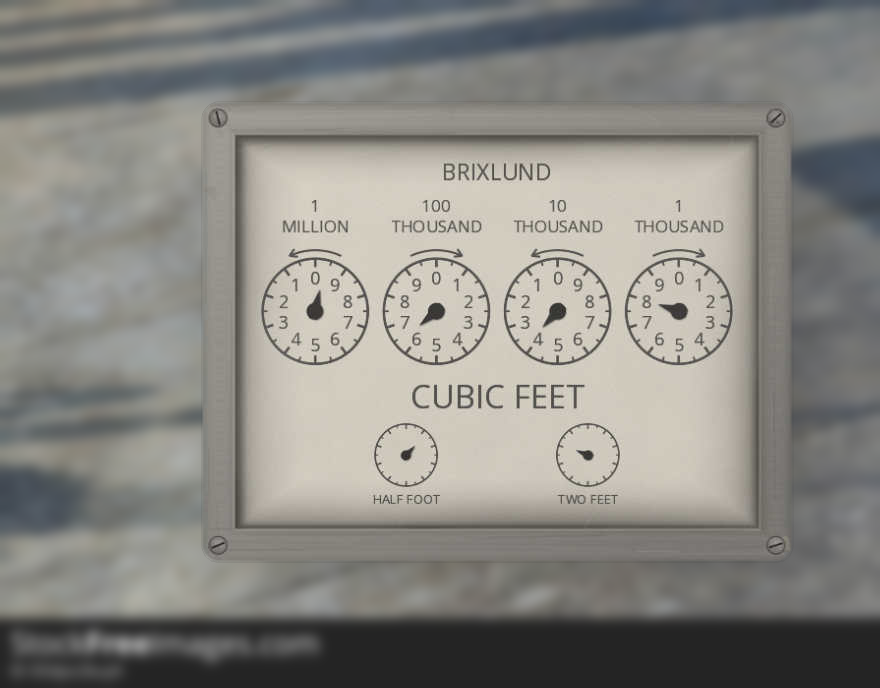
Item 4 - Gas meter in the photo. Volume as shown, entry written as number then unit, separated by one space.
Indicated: 963800 ft³
